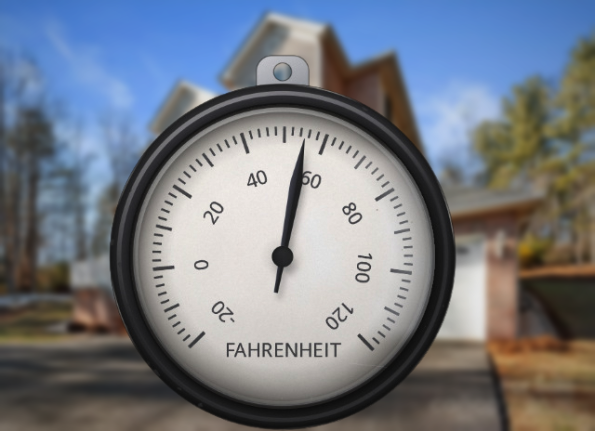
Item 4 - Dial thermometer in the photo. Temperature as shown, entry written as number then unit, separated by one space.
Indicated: 55 °F
